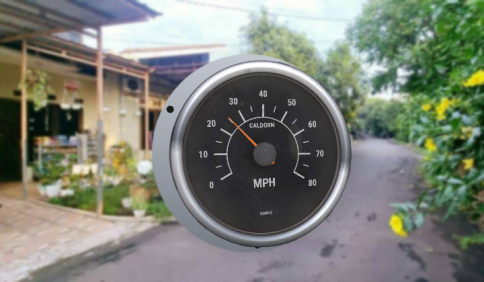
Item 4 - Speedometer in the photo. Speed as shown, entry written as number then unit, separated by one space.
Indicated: 25 mph
